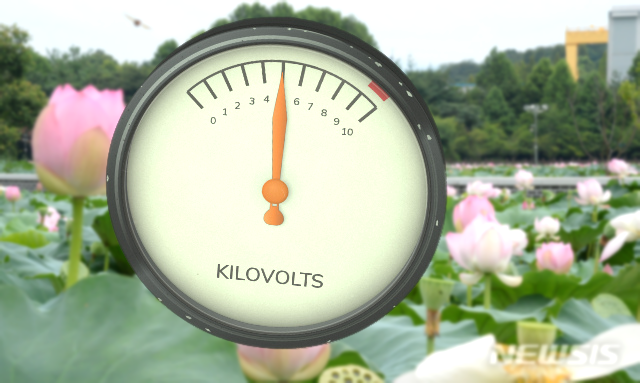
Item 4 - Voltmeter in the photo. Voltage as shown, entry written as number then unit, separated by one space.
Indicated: 5 kV
